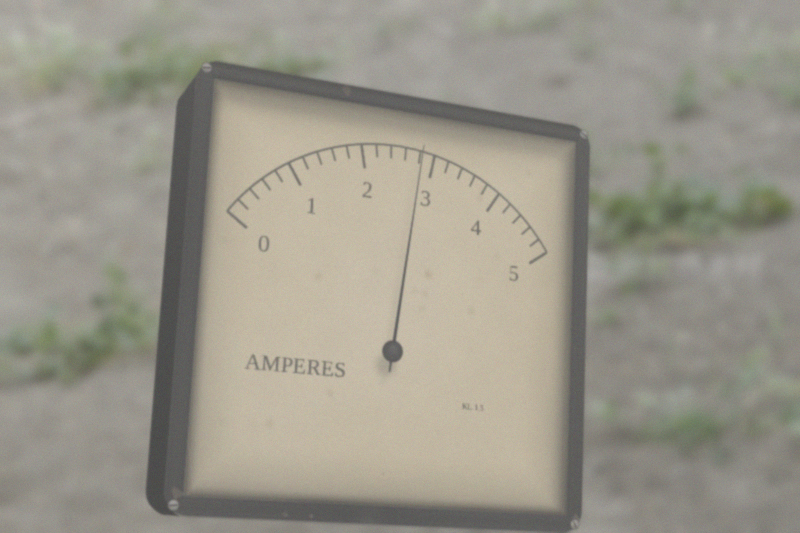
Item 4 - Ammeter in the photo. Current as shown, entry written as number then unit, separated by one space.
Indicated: 2.8 A
